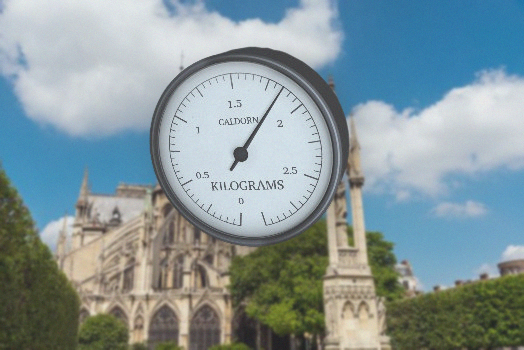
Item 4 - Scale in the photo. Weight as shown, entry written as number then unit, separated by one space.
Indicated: 1.85 kg
